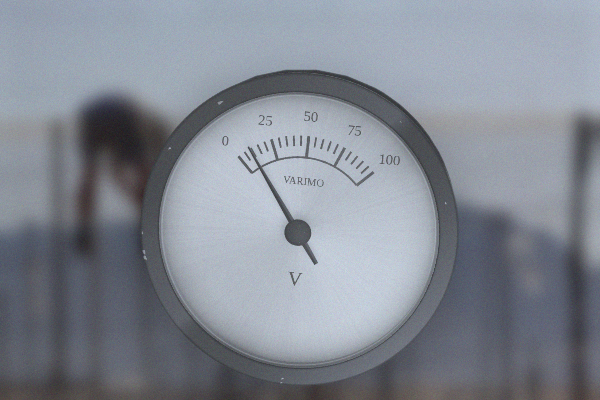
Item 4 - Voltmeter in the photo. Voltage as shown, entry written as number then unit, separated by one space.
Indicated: 10 V
